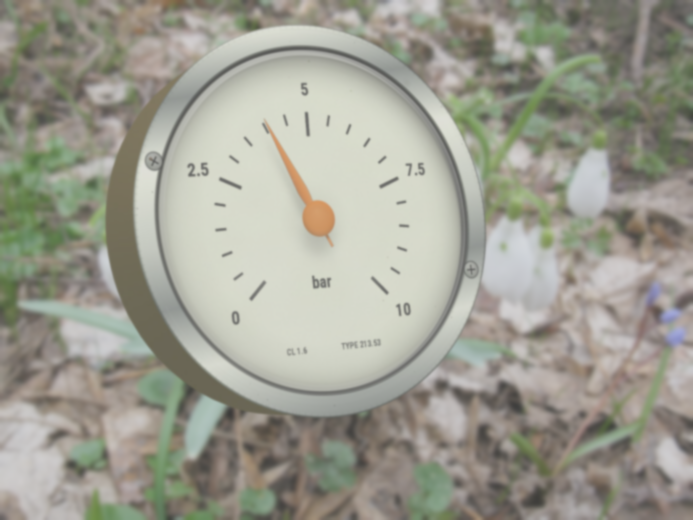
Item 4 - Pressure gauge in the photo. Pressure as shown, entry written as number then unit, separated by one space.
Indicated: 4 bar
